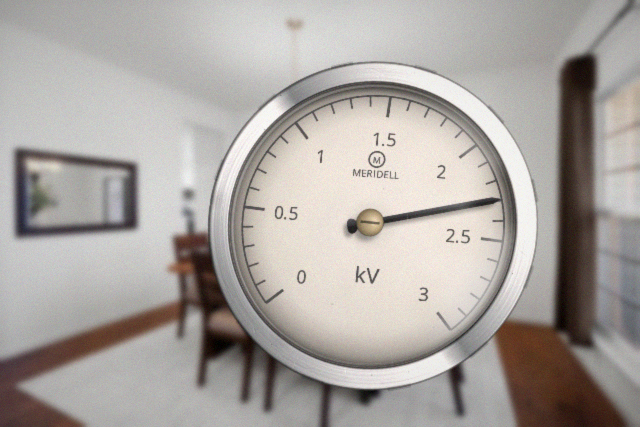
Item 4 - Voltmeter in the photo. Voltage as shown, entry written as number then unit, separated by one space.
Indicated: 2.3 kV
